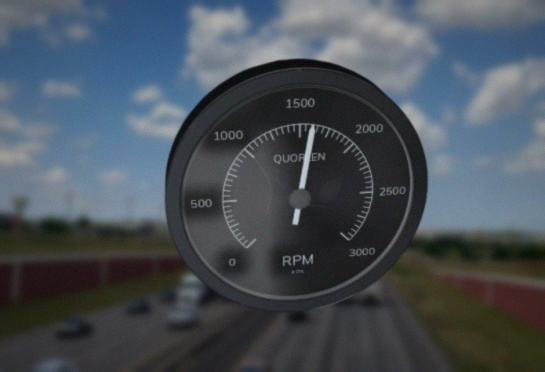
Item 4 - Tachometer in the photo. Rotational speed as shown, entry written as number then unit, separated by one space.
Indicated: 1600 rpm
